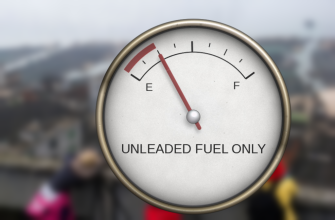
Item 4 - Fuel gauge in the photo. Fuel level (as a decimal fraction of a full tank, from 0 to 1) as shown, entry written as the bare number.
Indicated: 0.25
